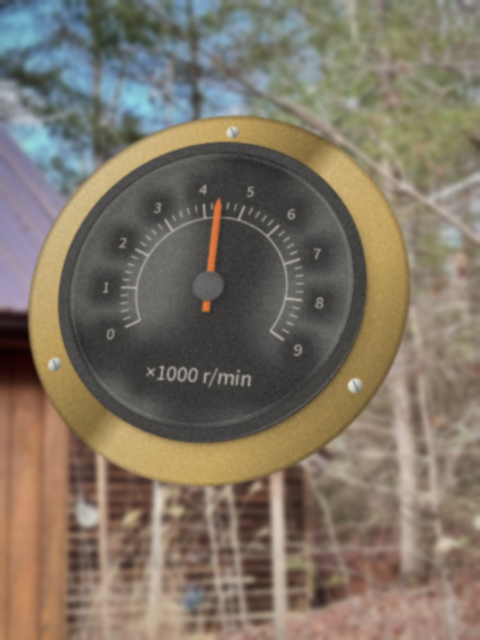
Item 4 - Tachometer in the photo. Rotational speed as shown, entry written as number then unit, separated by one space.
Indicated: 4400 rpm
